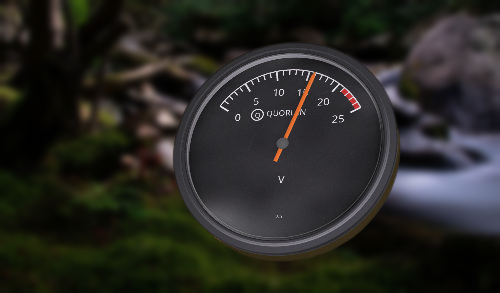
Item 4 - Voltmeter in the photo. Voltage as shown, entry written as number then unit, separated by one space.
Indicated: 16 V
